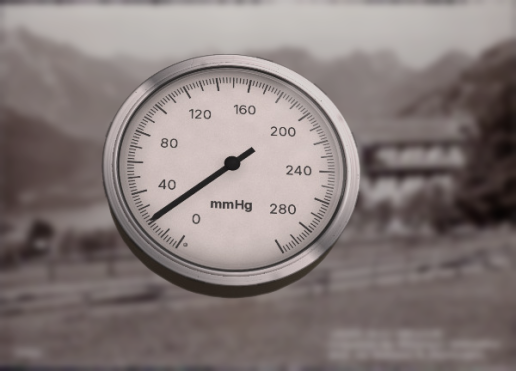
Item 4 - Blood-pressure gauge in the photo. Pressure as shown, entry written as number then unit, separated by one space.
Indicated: 20 mmHg
